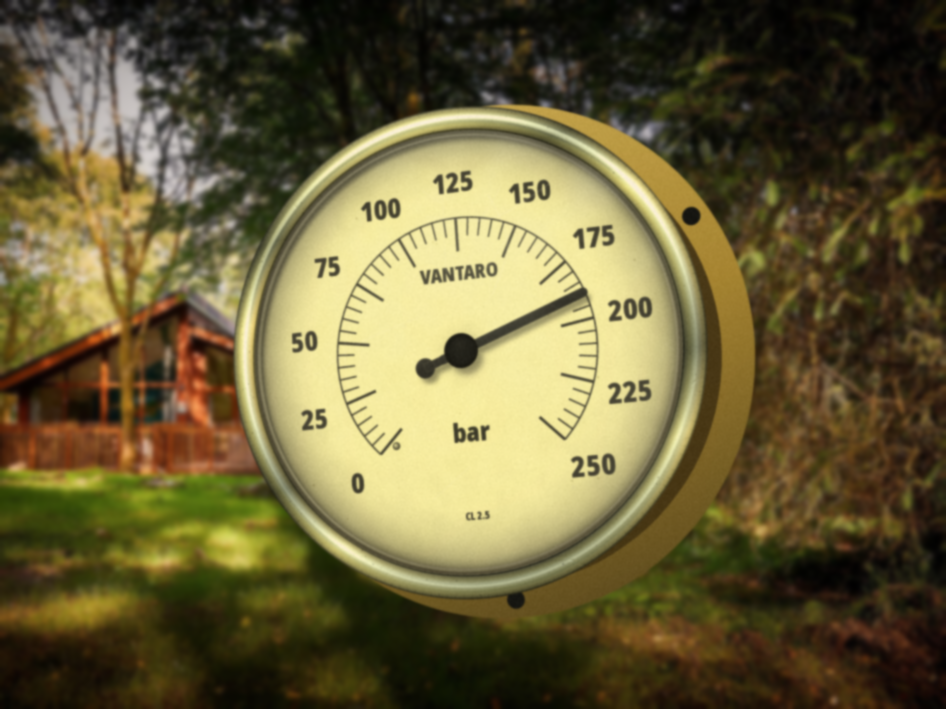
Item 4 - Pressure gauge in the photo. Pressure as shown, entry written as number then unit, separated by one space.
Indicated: 190 bar
